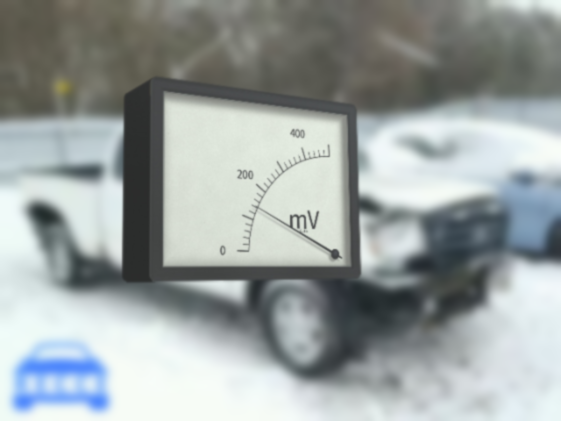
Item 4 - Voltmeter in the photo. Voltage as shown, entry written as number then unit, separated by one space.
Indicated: 140 mV
